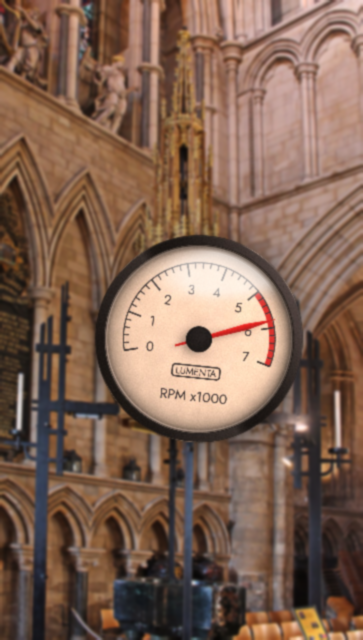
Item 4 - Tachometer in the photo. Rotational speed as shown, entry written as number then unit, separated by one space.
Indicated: 5800 rpm
